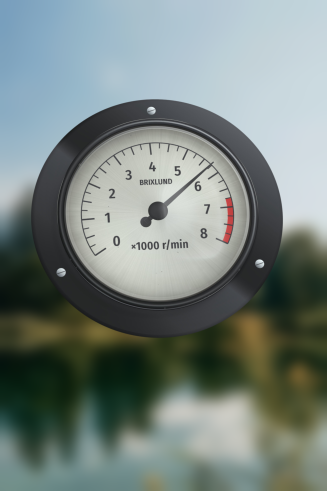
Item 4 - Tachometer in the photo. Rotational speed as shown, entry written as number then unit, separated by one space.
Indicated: 5750 rpm
